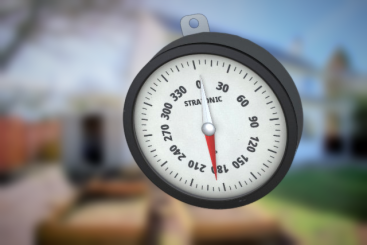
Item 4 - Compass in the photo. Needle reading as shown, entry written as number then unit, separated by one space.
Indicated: 185 °
